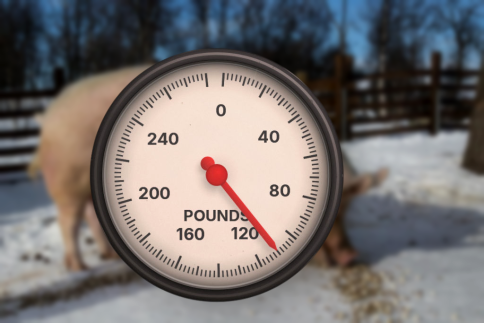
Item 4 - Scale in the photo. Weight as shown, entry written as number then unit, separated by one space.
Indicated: 110 lb
